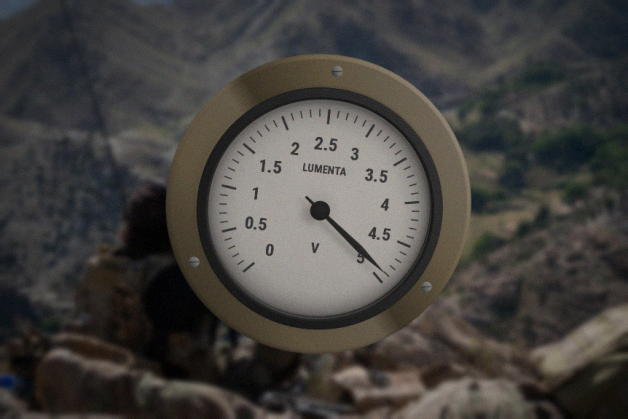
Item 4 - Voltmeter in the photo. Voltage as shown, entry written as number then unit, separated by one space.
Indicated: 4.9 V
